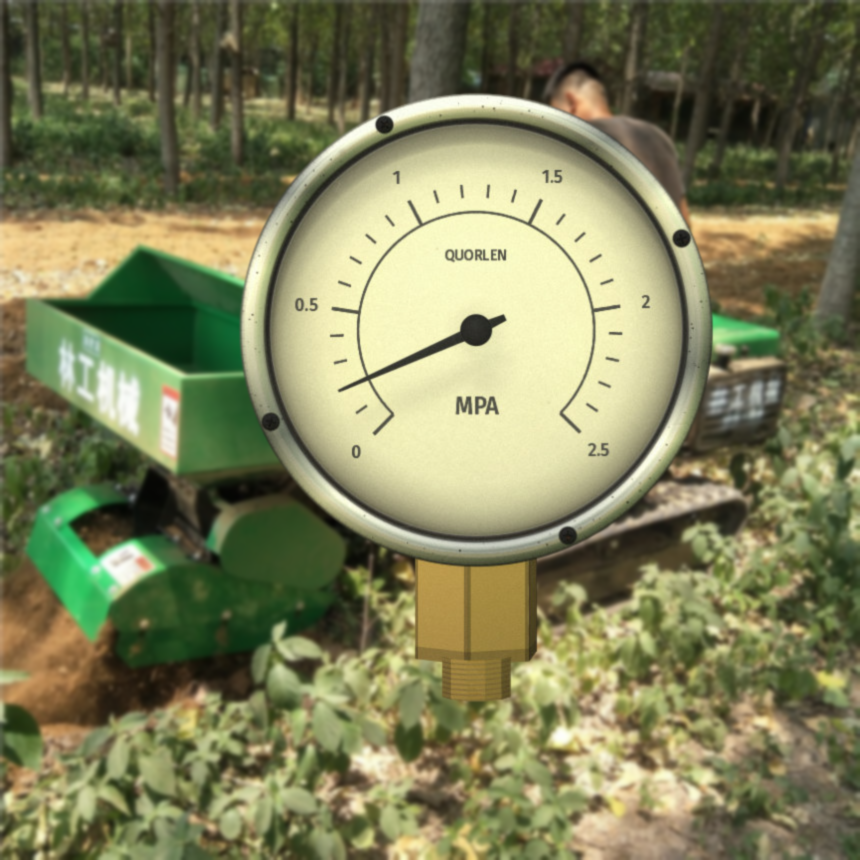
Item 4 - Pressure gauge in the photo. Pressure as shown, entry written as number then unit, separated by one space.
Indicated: 0.2 MPa
